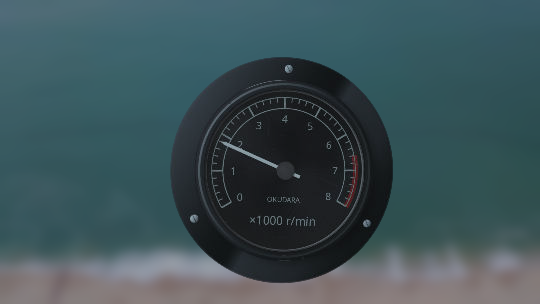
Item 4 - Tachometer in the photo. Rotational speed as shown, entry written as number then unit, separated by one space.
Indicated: 1800 rpm
